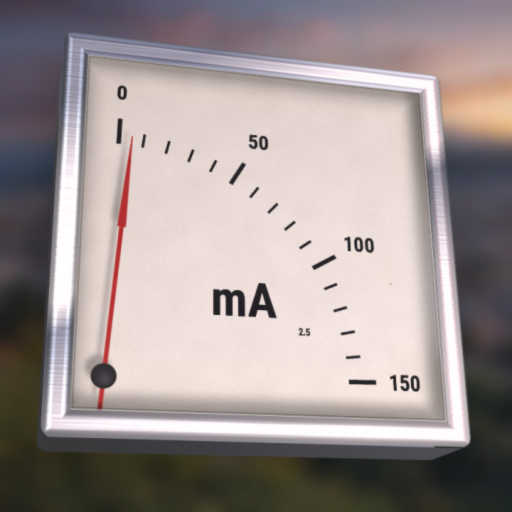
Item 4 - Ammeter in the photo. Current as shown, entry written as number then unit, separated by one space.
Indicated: 5 mA
